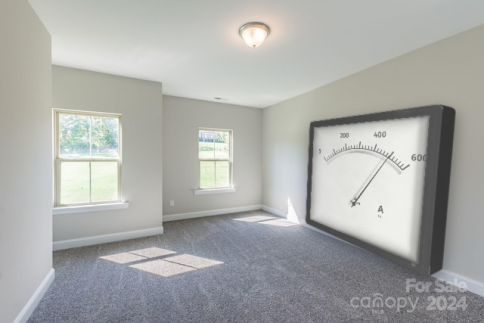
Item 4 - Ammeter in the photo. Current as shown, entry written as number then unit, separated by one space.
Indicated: 500 A
